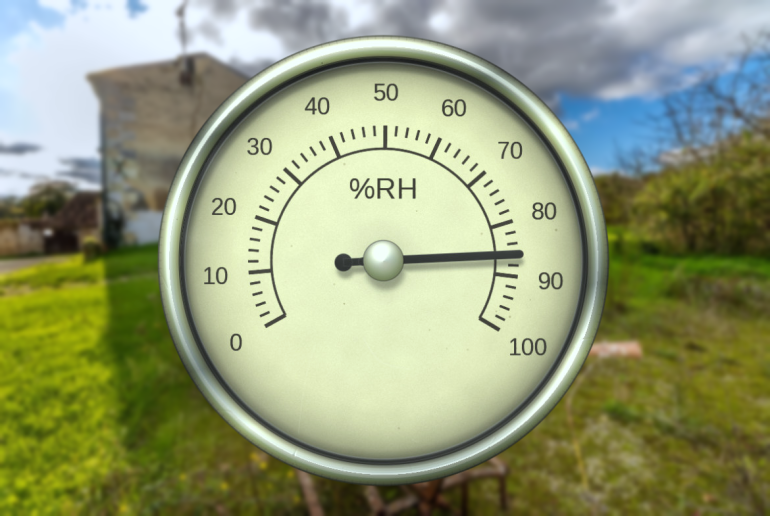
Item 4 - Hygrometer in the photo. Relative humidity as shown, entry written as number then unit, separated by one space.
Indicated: 86 %
